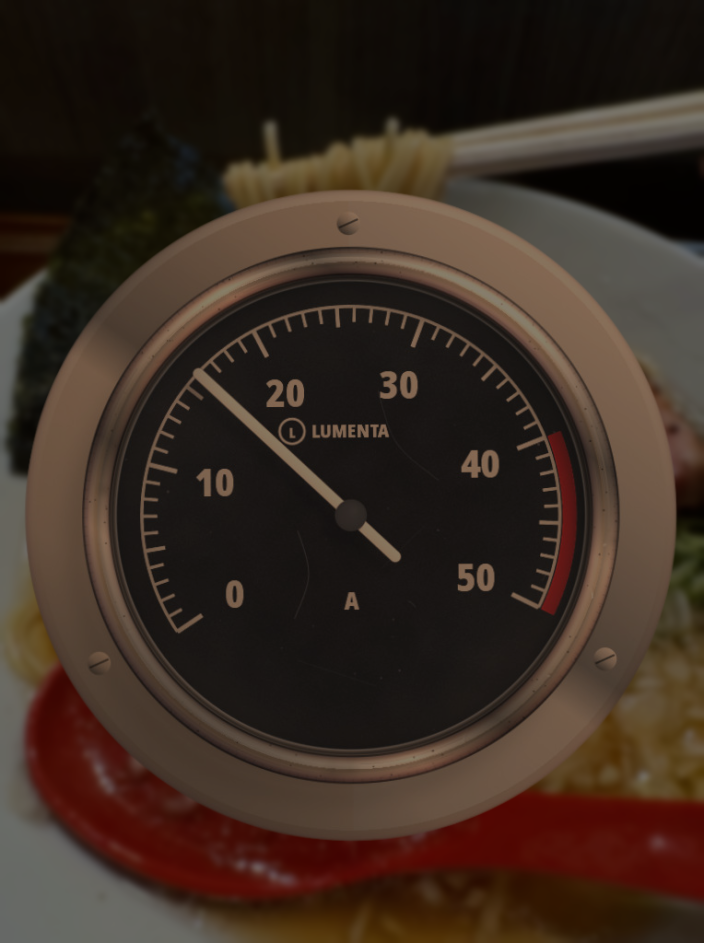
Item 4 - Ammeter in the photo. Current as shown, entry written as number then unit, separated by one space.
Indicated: 16 A
